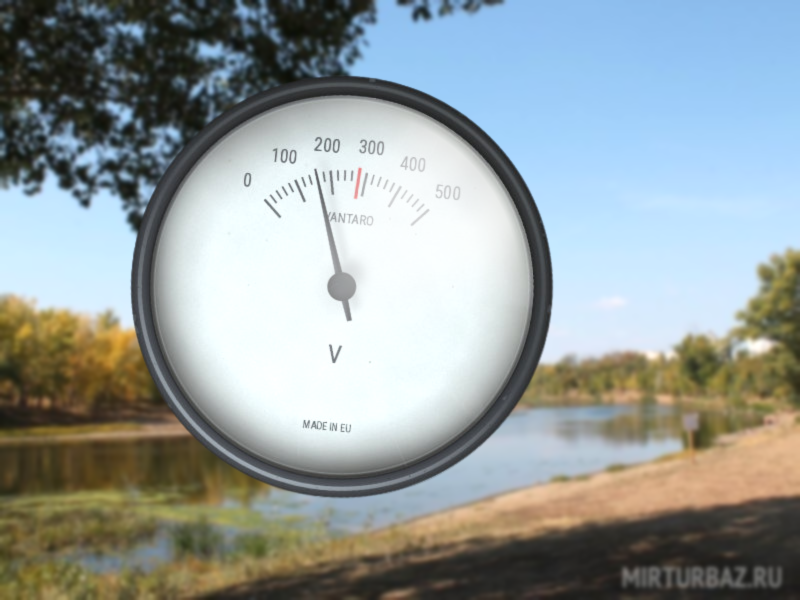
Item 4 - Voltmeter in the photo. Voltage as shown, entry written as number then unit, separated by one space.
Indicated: 160 V
